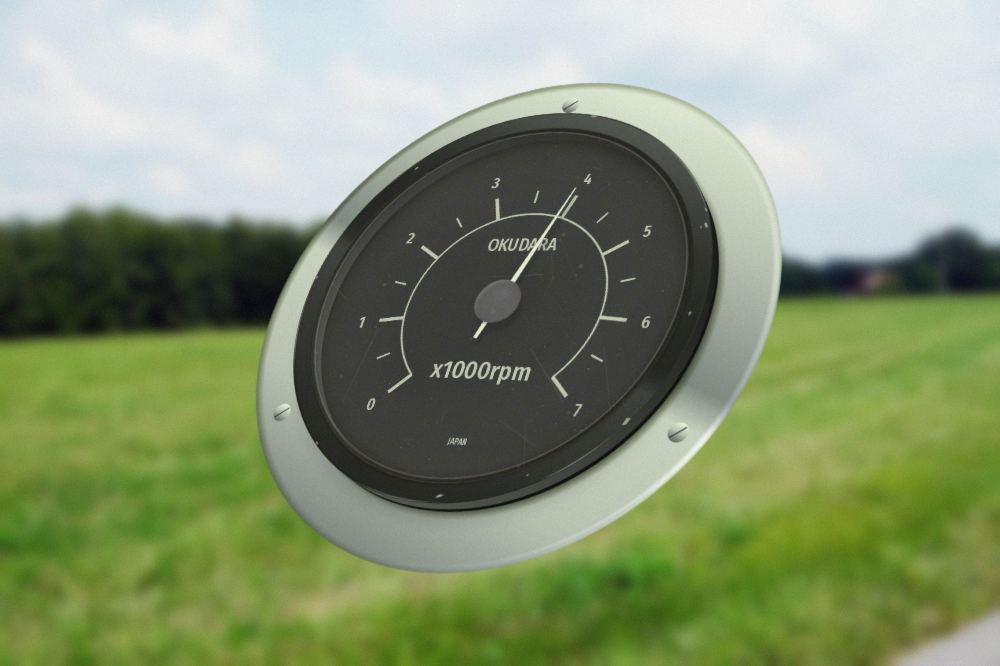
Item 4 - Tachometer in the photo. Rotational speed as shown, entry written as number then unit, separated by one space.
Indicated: 4000 rpm
